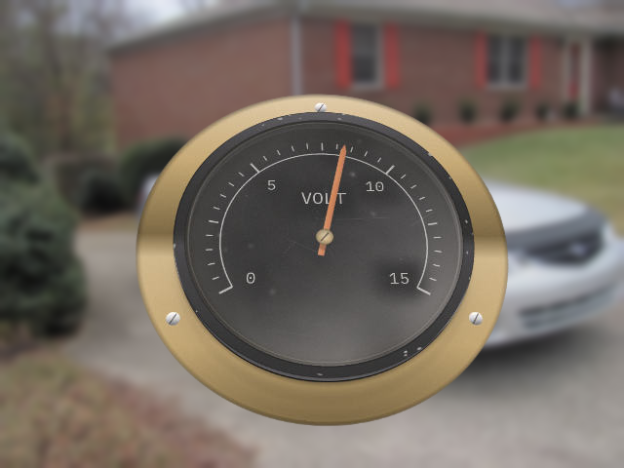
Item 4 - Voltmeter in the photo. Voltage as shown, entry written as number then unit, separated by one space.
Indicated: 8.25 V
